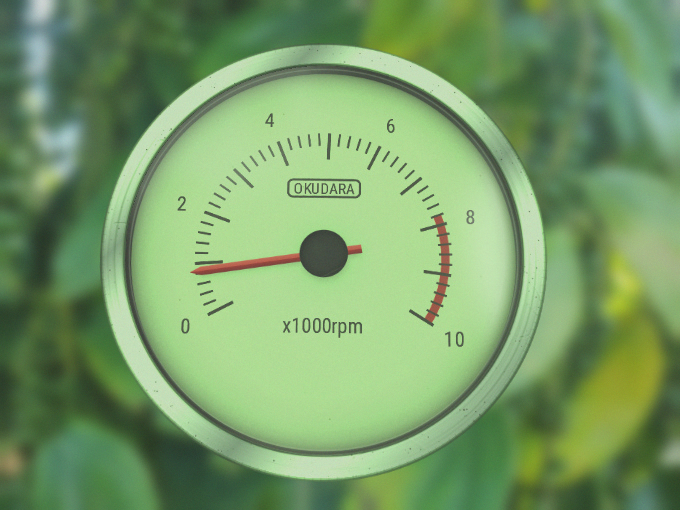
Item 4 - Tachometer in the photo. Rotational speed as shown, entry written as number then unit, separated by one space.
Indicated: 800 rpm
